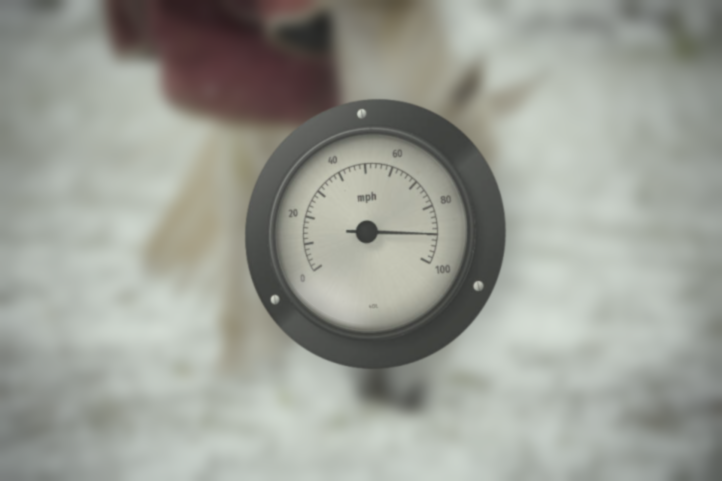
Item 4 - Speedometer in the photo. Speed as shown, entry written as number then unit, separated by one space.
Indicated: 90 mph
